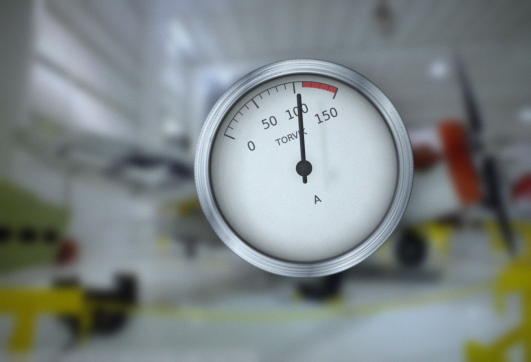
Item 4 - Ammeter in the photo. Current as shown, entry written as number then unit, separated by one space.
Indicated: 105 A
